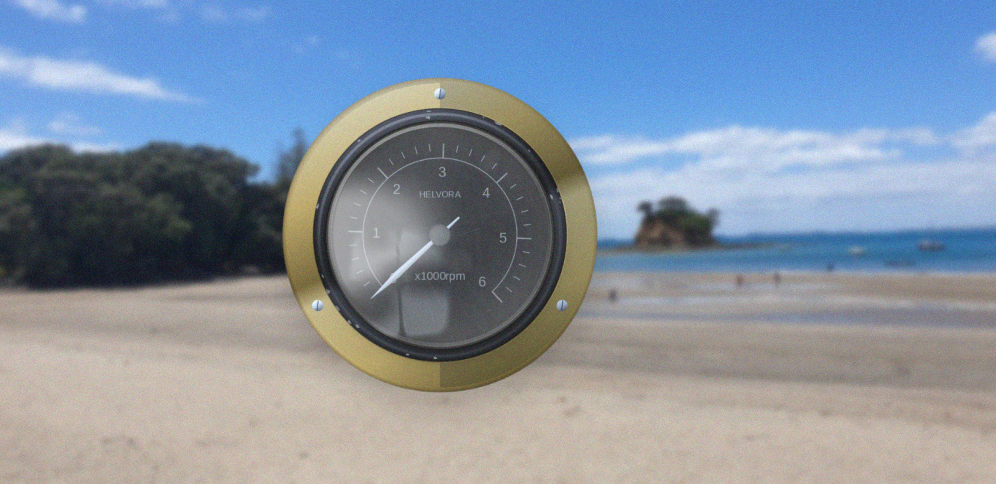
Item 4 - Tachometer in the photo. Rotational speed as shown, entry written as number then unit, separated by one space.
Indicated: 0 rpm
